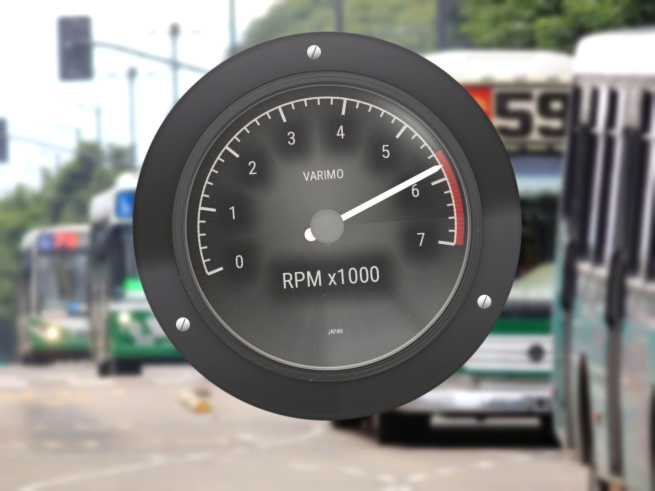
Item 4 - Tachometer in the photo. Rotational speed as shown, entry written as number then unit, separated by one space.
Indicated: 5800 rpm
